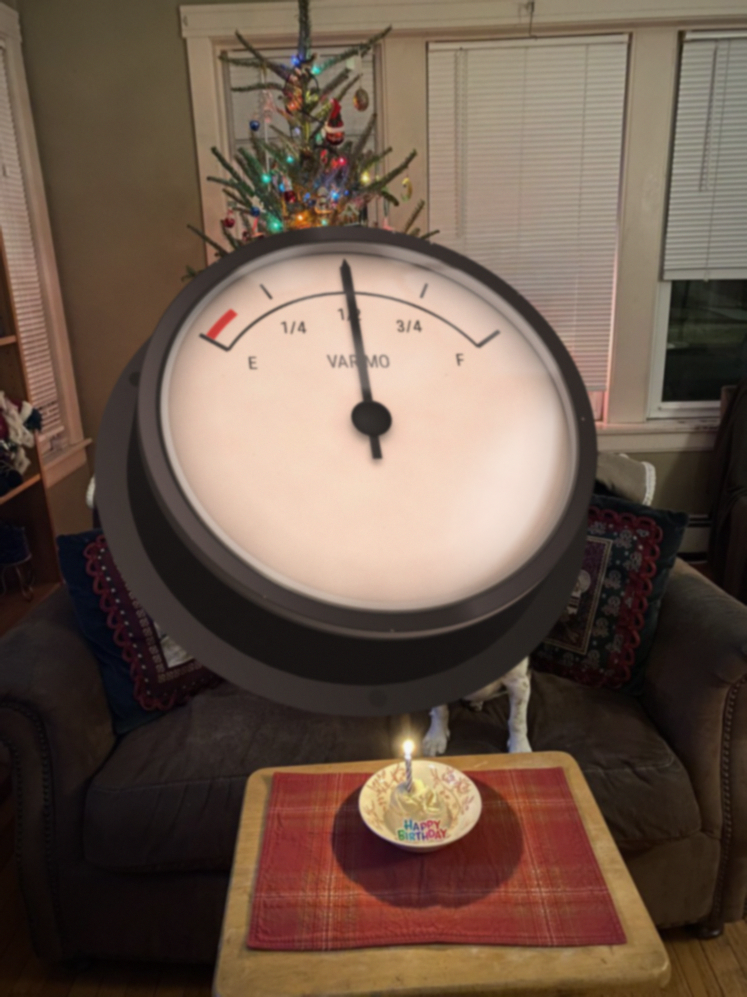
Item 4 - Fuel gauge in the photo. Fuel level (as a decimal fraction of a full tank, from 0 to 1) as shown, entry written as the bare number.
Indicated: 0.5
